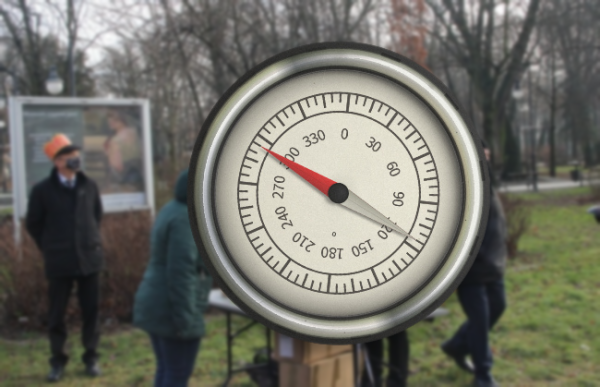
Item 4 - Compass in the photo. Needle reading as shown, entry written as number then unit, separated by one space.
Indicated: 295 °
